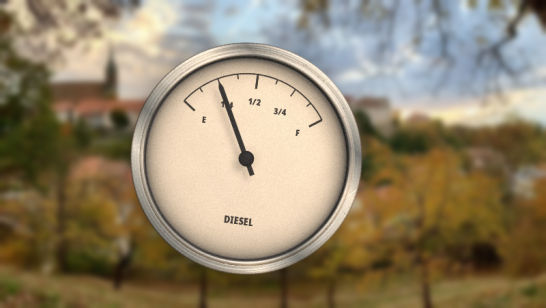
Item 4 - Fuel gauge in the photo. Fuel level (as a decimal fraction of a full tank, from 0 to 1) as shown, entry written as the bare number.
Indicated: 0.25
